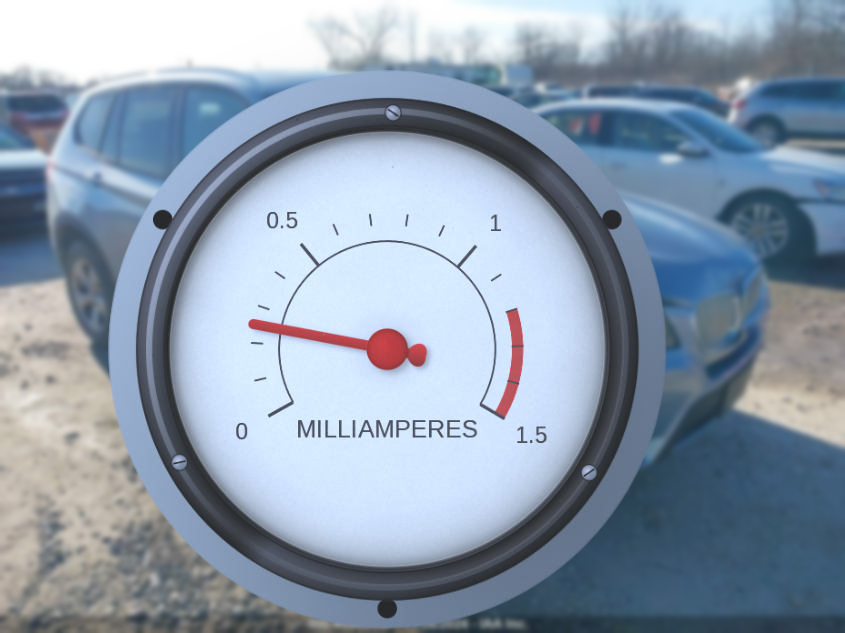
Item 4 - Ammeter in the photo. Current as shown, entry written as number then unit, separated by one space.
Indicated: 0.25 mA
